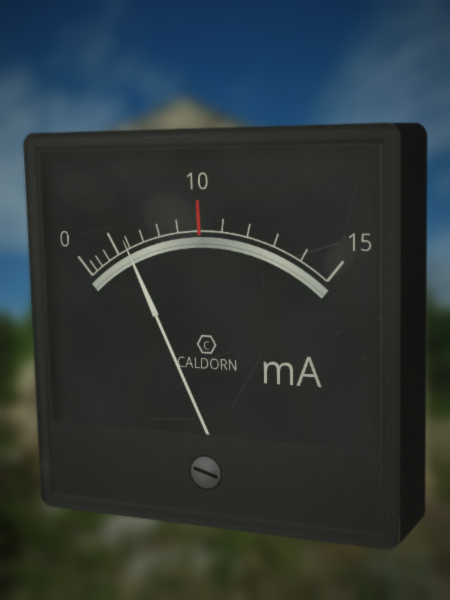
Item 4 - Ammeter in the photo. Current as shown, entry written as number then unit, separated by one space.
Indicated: 6 mA
